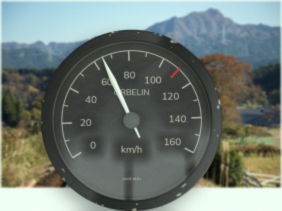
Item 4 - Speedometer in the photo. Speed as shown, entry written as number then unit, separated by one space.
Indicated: 65 km/h
